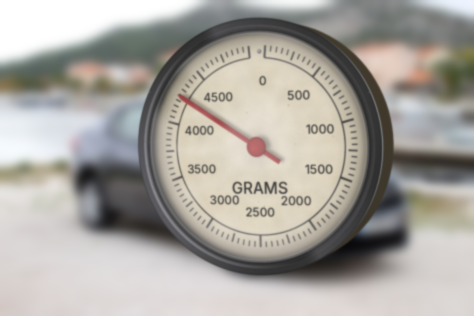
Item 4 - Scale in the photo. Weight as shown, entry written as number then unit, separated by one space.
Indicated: 4250 g
